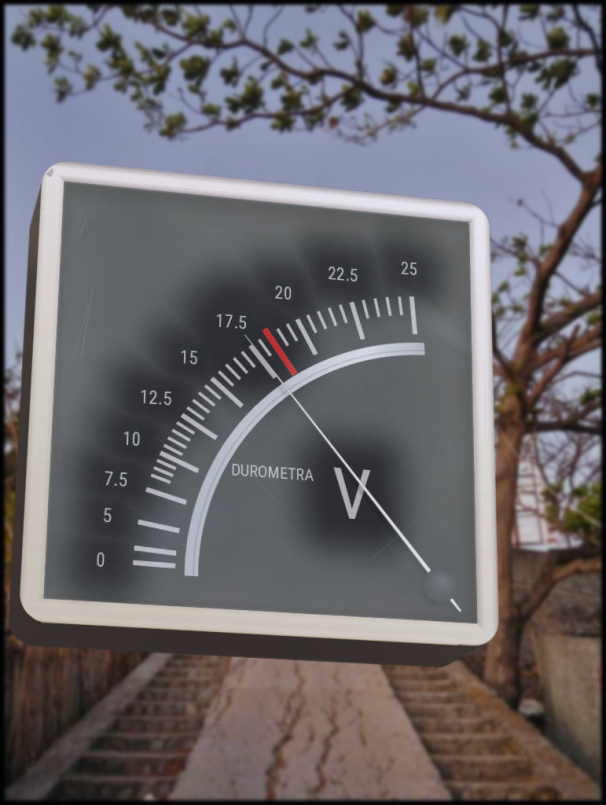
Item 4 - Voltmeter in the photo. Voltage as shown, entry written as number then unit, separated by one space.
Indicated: 17.5 V
